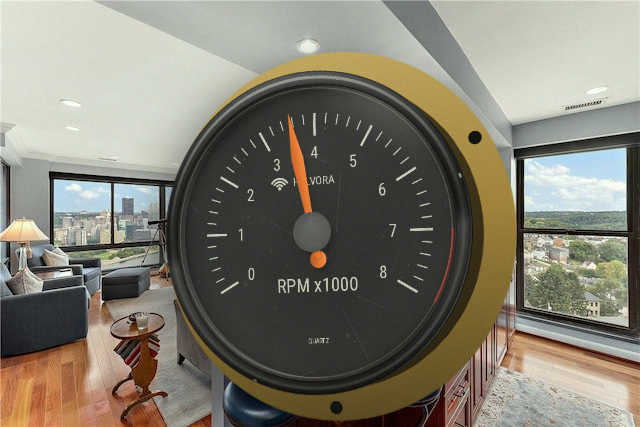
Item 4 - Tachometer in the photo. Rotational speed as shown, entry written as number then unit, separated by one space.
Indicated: 3600 rpm
